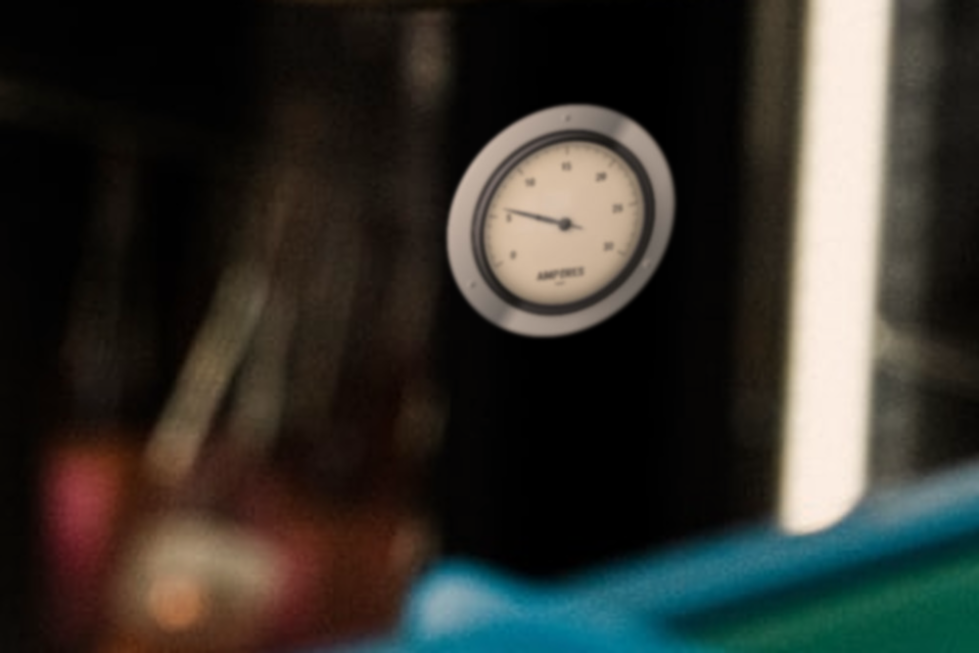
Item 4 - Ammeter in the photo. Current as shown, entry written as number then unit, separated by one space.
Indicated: 6 A
